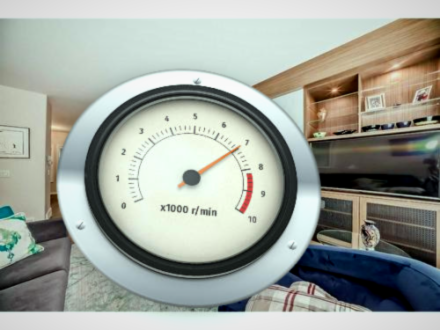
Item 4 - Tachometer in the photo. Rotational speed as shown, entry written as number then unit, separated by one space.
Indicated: 7000 rpm
